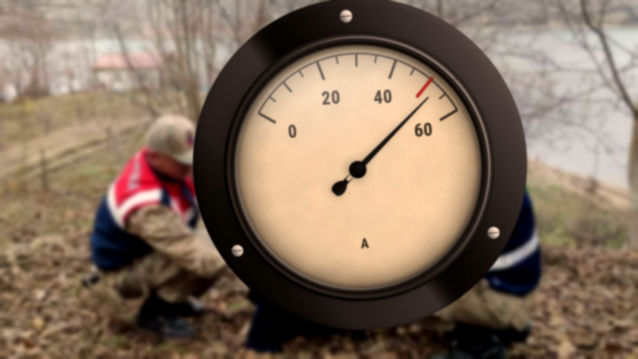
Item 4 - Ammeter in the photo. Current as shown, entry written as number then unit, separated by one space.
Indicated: 52.5 A
